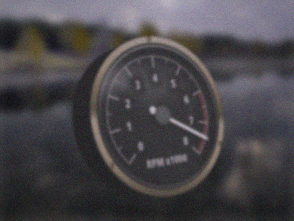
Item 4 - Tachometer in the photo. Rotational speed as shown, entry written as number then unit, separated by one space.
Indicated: 7500 rpm
